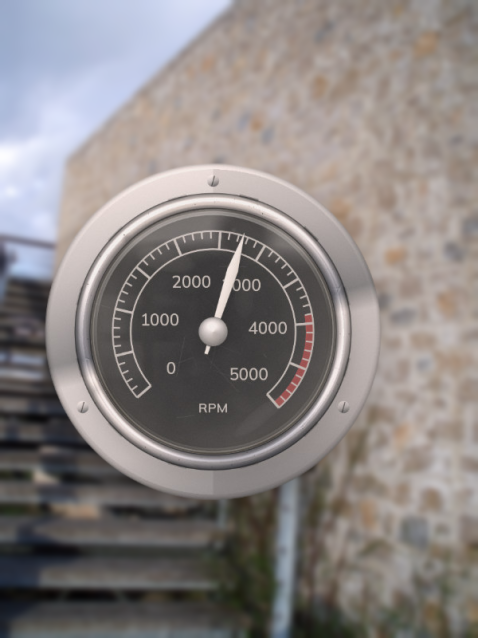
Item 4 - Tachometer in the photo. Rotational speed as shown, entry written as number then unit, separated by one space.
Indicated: 2750 rpm
